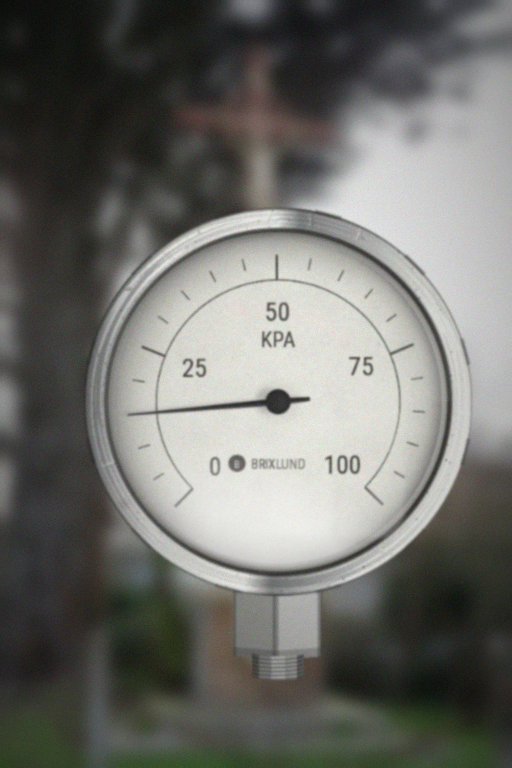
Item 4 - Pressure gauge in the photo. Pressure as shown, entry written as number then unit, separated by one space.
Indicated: 15 kPa
